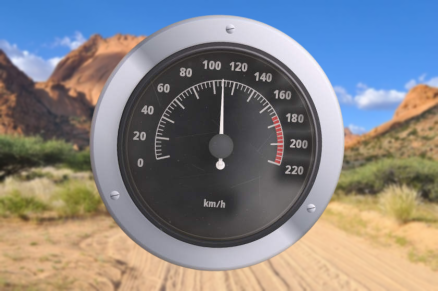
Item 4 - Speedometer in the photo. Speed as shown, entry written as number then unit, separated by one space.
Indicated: 108 km/h
